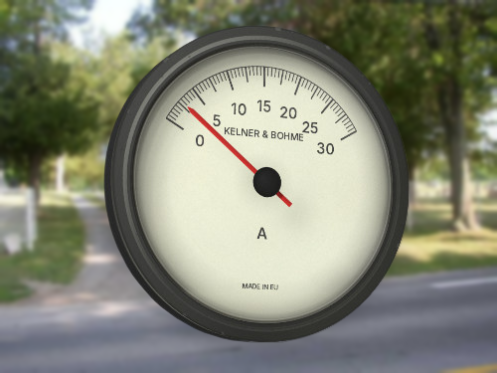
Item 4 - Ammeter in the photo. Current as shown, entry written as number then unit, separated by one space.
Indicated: 2.5 A
